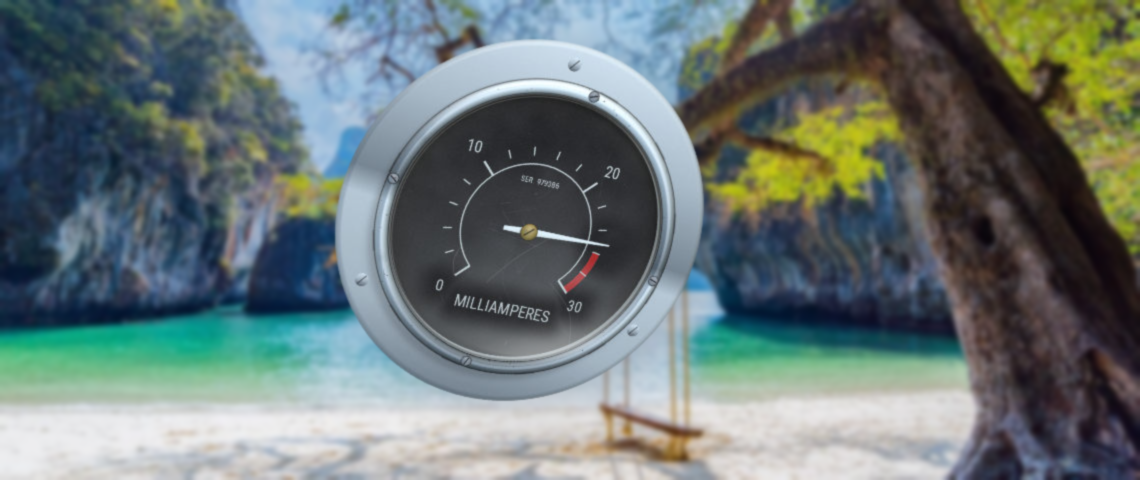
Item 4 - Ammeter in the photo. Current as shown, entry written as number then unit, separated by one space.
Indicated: 25 mA
